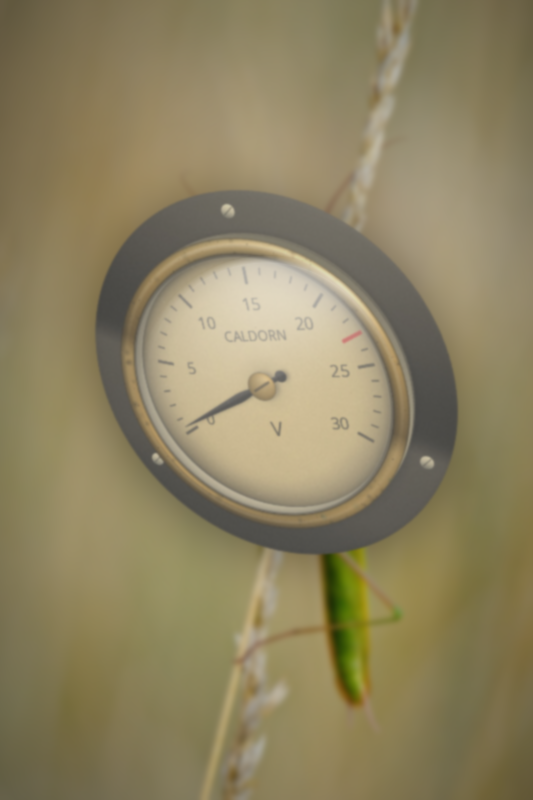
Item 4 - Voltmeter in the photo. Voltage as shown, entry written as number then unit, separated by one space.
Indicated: 0.5 V
